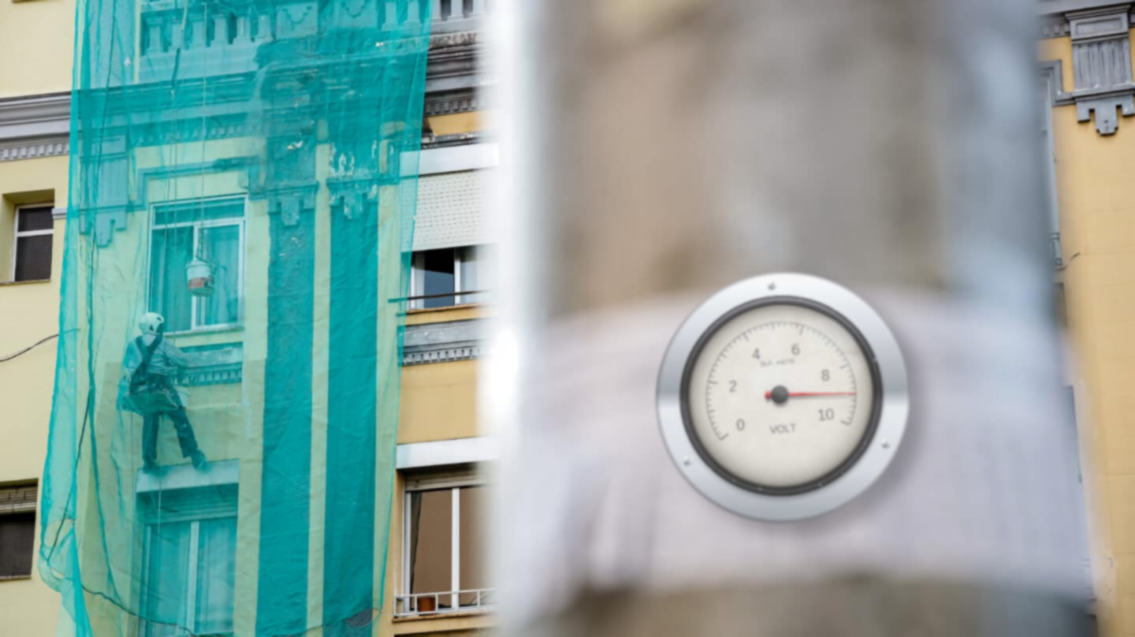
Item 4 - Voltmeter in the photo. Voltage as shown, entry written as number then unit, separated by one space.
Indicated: 9 V
